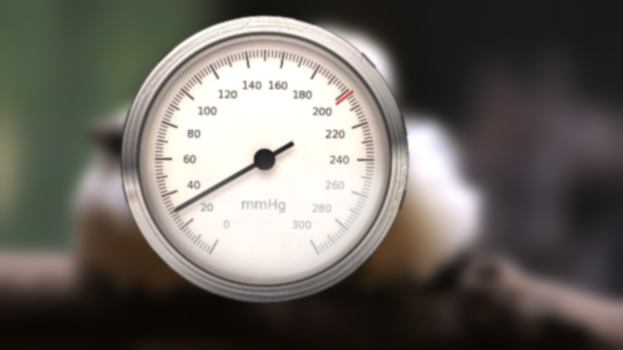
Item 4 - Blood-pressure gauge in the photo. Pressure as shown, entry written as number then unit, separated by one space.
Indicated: 30 mmHg
